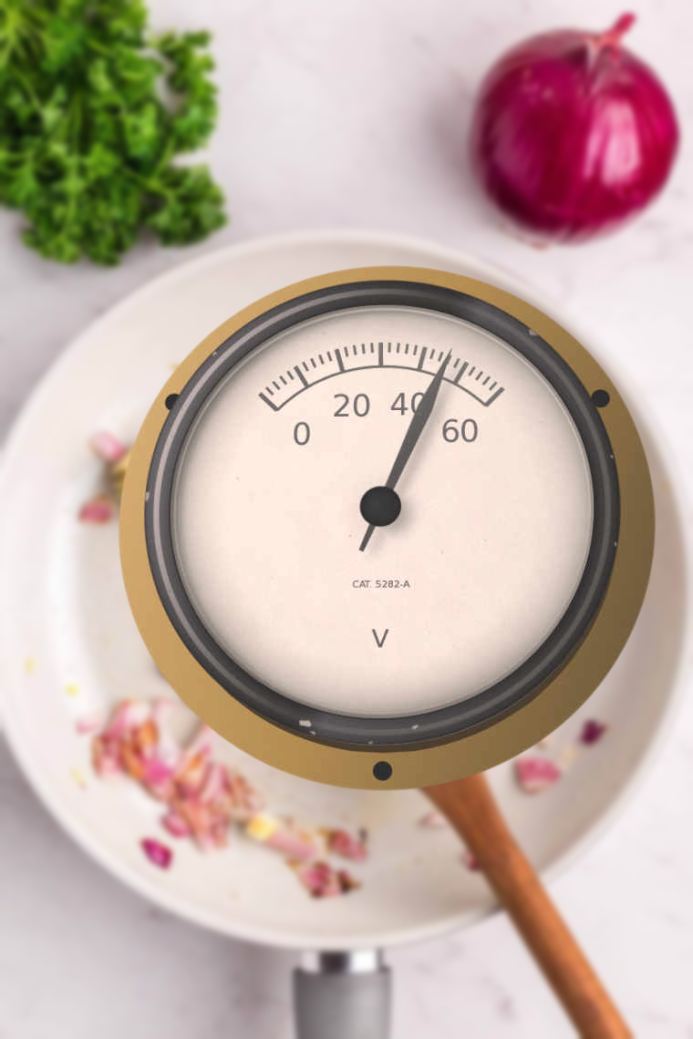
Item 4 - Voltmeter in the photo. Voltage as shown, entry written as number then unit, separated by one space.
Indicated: 46 V
